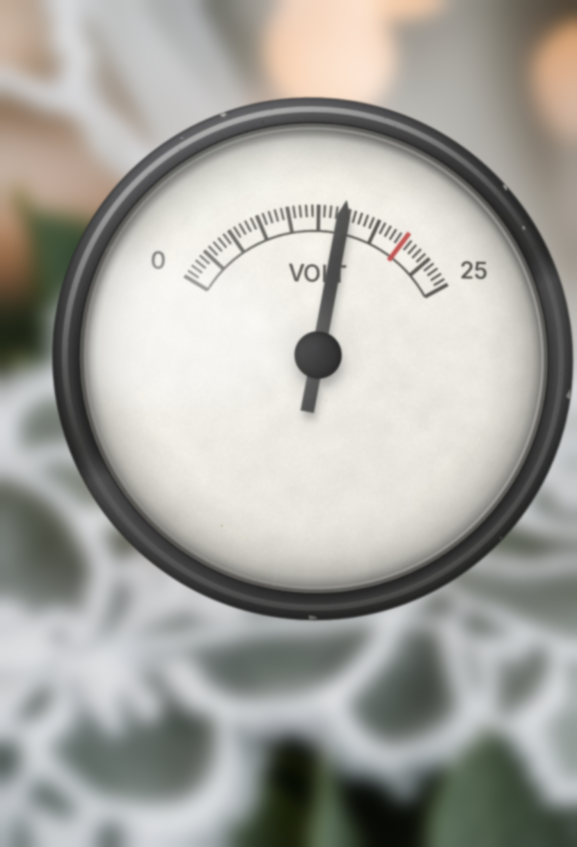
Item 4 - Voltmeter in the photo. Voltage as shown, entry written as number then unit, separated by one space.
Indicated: 14.5 V
